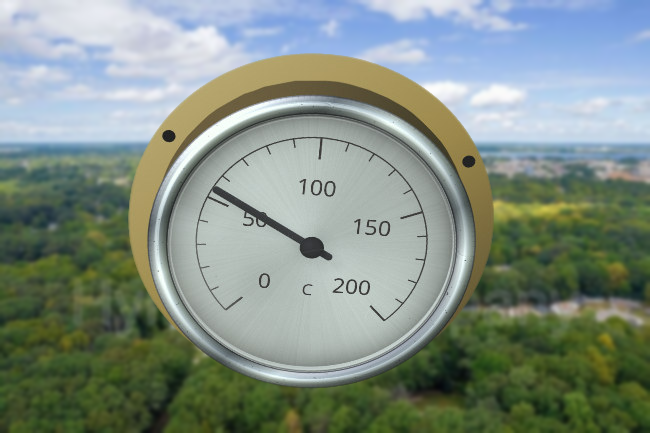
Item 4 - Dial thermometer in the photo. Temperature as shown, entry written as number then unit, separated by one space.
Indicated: 55 °C
